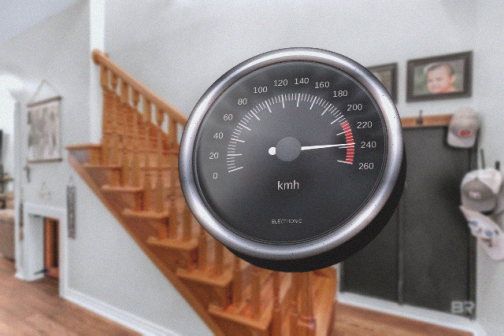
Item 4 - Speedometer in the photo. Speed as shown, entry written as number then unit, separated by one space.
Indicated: 240 km/h
